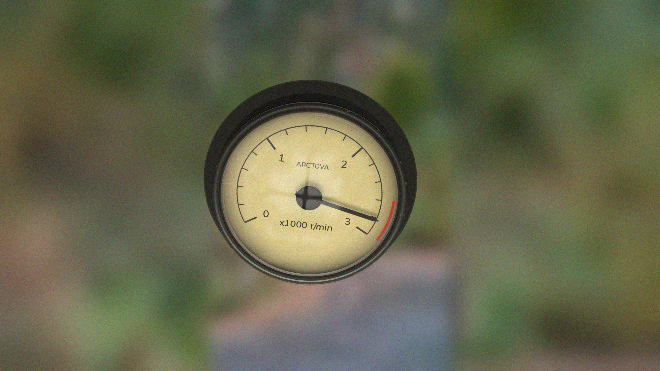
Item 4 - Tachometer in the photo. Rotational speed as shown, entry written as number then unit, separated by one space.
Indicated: 2800 rpm
